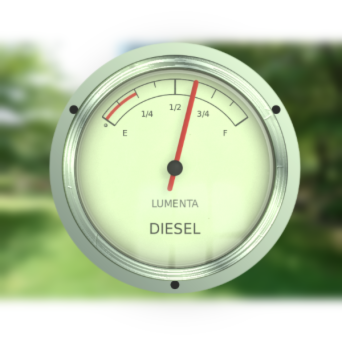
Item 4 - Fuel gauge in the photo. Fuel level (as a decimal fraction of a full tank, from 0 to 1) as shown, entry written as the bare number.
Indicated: 0.625
